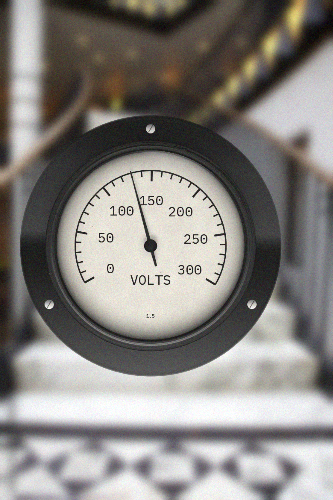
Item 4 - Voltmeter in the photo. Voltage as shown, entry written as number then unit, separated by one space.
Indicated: 130 V
